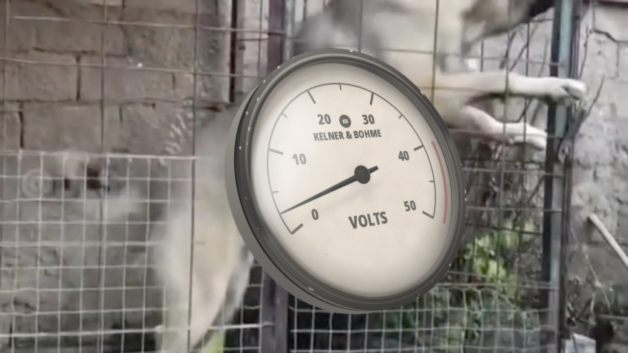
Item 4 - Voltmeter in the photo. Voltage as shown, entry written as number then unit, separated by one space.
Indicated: 2.5 V
